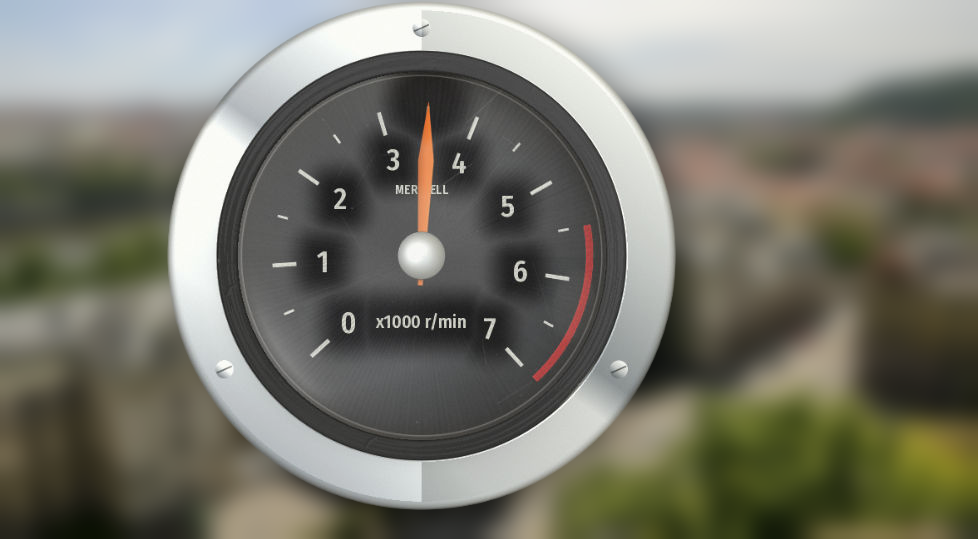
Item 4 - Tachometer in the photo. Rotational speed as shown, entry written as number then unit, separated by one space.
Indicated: 3500 rpm
